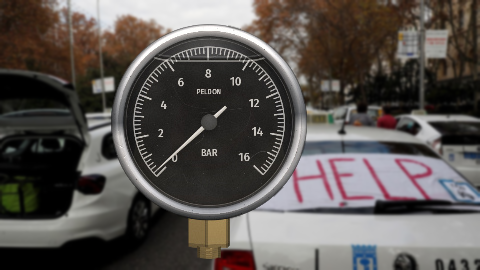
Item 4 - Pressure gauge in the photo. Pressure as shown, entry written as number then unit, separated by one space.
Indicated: 0.2 bar
